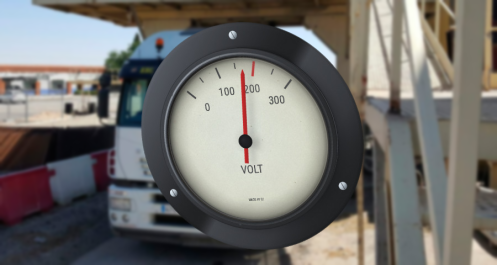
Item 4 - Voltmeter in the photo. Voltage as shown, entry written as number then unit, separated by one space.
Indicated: 175 V
